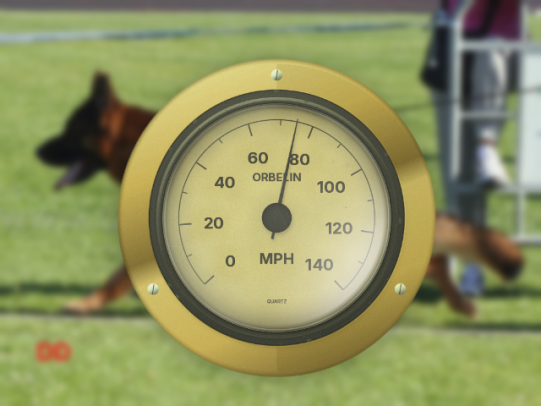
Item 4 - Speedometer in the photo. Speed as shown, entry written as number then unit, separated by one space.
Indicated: 75 mph
